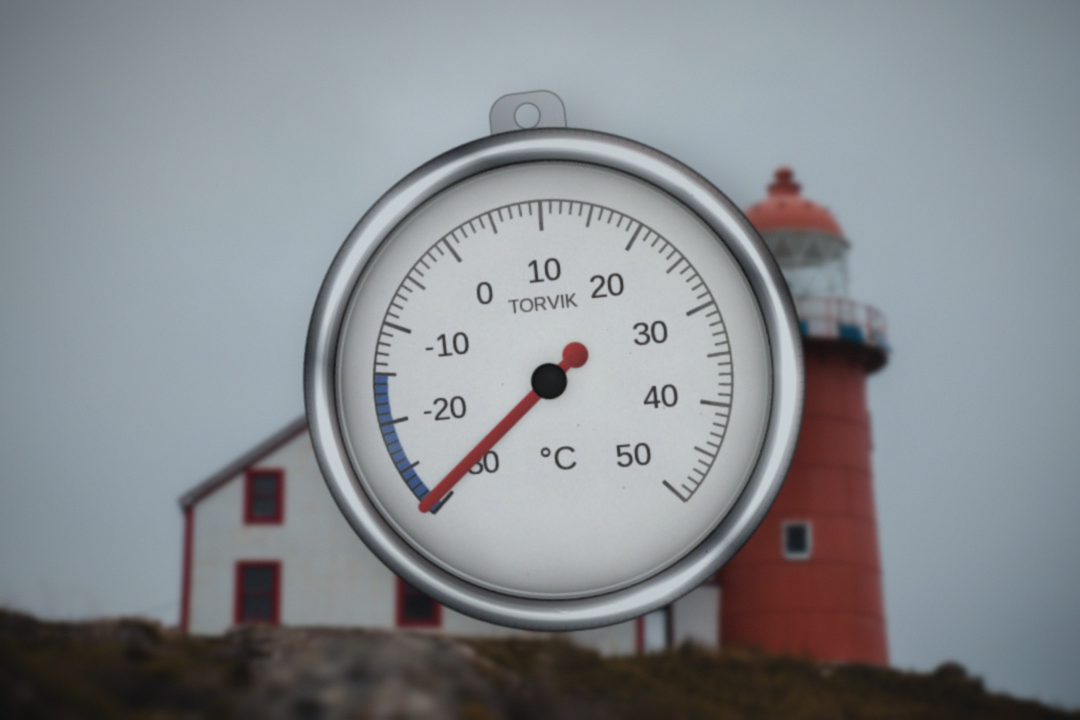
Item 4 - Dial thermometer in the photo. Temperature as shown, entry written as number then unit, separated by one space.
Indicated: -29 °C
